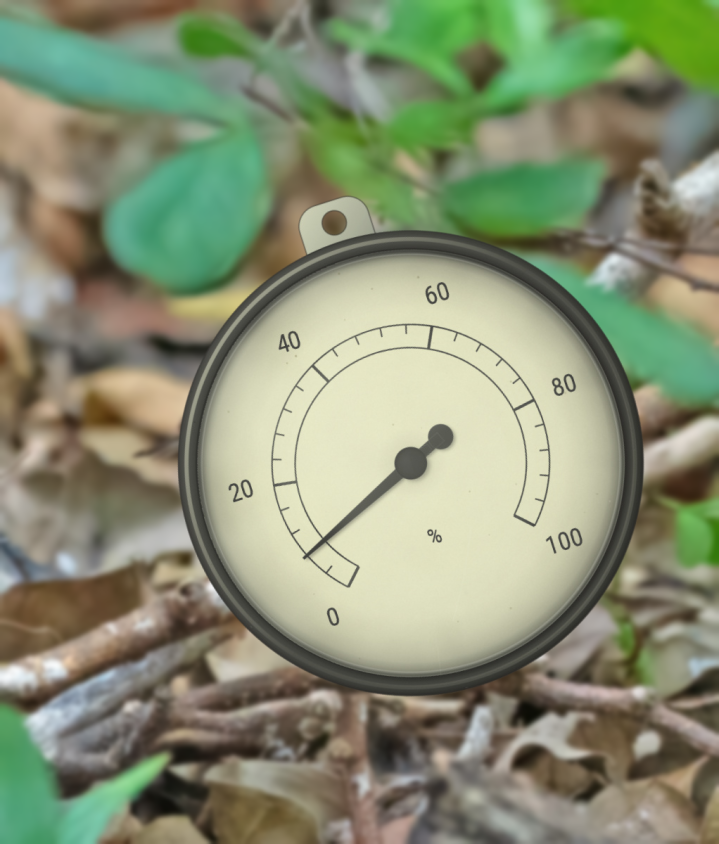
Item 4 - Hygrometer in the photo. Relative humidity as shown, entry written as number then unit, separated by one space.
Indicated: 8 %
